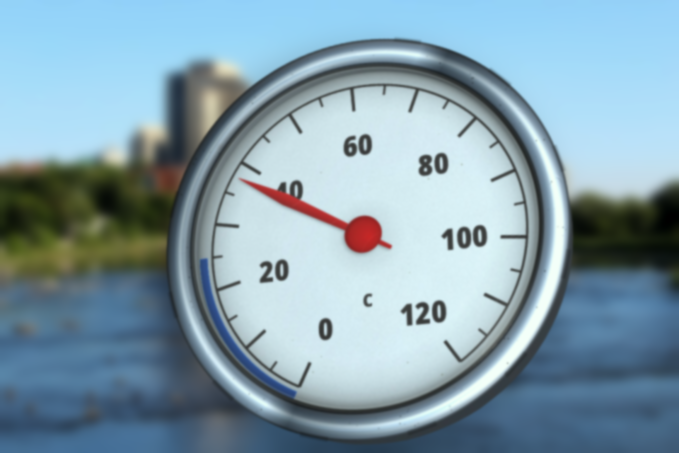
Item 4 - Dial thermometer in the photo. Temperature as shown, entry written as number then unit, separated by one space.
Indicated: 37.5 °C
